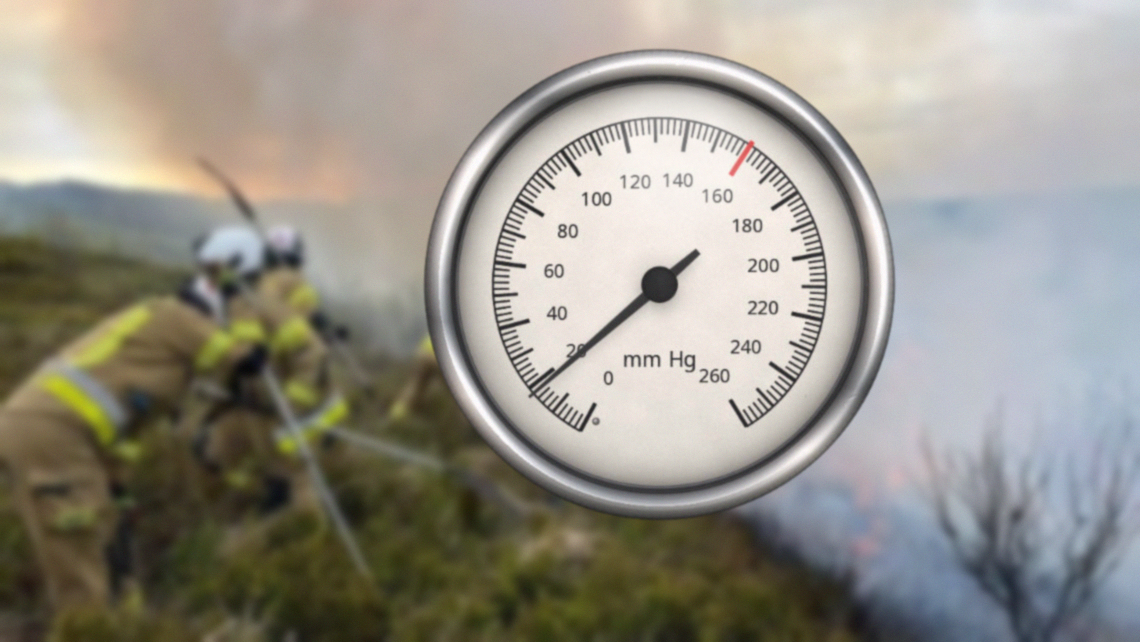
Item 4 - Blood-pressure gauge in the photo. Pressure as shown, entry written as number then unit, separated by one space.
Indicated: 18 mmHg
